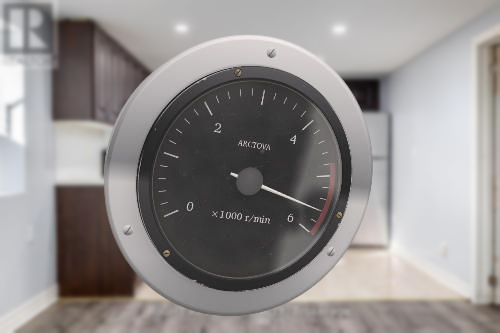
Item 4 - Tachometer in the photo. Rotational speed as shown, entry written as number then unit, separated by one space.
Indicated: 5600 rpm
